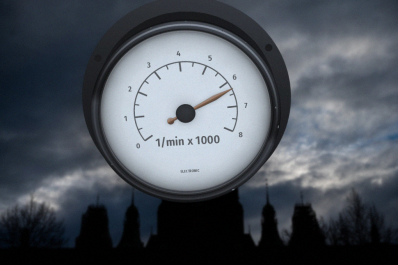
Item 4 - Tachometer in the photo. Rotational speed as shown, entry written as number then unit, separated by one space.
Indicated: 6250 rpm
